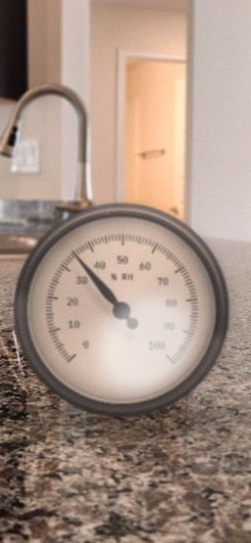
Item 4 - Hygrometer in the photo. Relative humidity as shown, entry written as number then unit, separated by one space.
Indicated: 35 %
